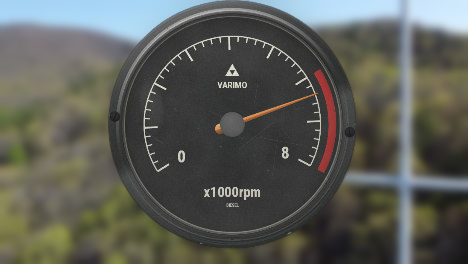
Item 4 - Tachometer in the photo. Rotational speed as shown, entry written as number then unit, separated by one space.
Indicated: 6400 rpm
